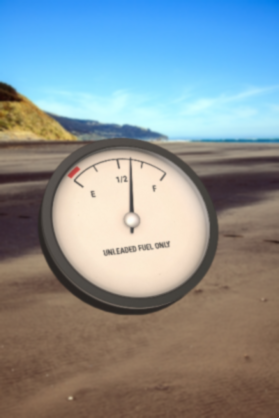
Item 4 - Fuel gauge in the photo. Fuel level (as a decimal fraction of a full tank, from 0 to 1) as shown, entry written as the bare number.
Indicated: 0.625
